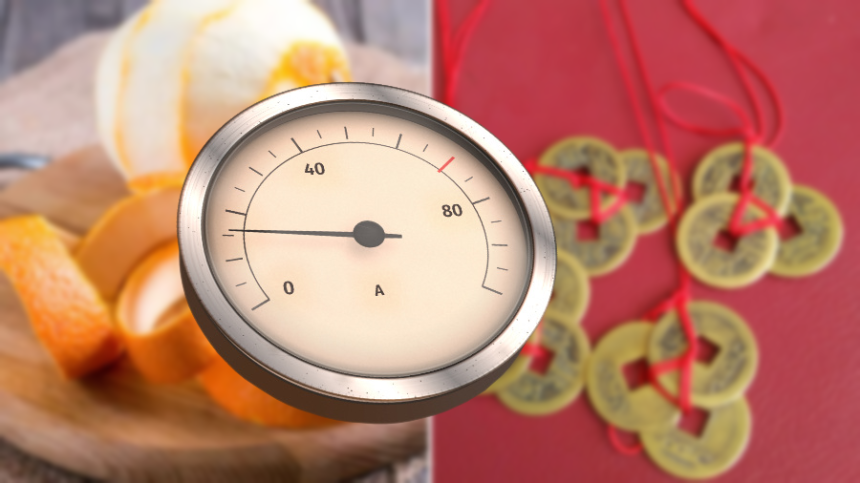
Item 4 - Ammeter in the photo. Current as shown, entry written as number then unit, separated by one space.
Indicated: 15 A
